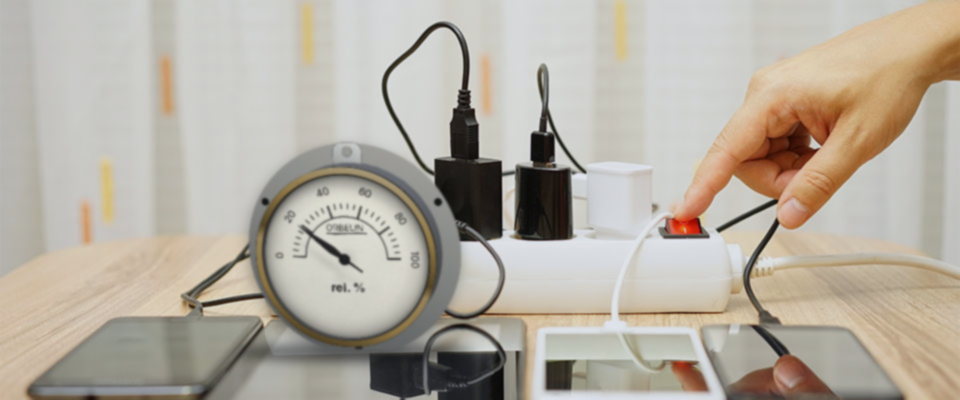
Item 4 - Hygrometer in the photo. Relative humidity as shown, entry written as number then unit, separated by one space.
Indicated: 20 %
